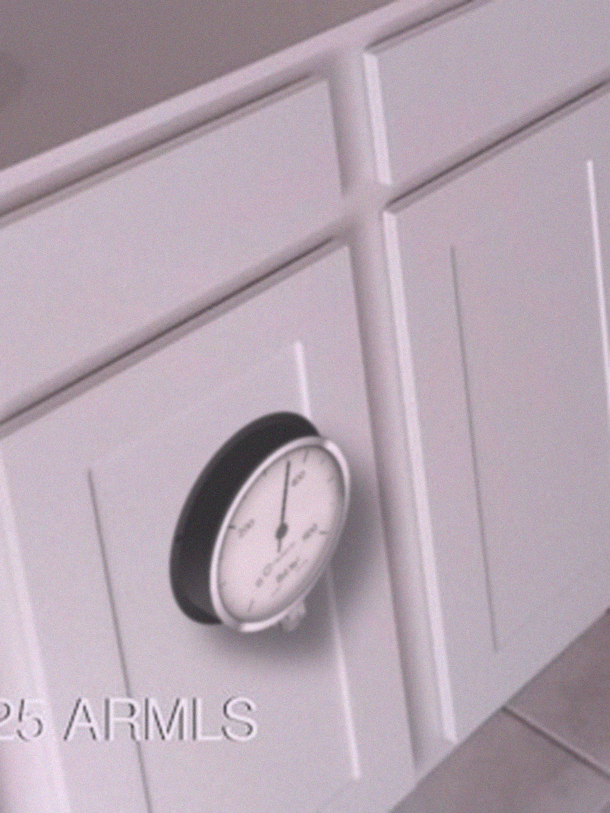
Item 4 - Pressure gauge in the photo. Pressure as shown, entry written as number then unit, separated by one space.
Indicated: 350 psi
